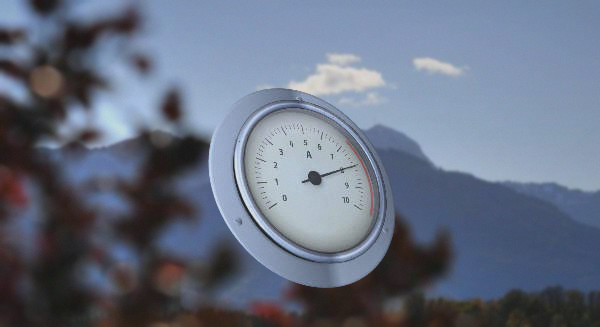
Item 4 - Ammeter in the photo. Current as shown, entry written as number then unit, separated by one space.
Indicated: 8 A
